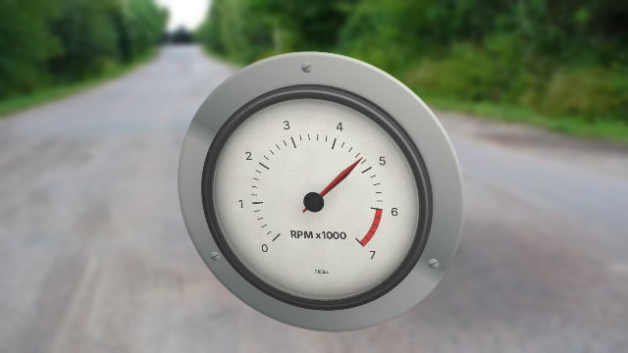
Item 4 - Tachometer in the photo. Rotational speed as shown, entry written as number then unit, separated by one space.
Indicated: 4700 rpm
